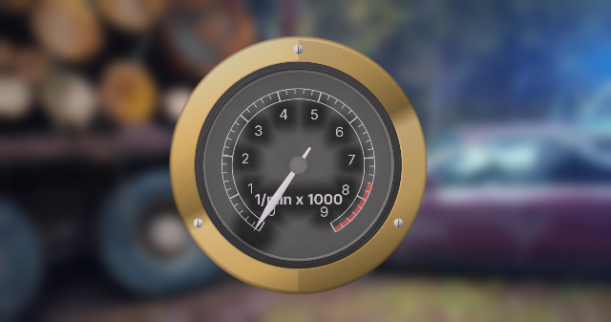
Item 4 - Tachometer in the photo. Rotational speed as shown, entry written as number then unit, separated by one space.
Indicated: 100 rpm
